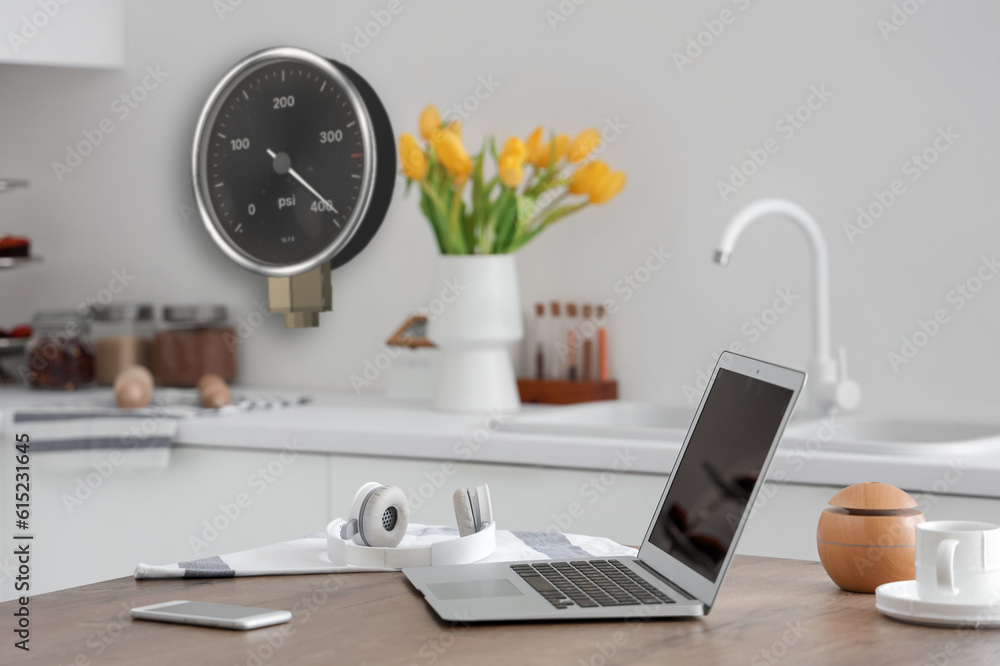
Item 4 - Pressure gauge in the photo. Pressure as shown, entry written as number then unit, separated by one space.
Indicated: 390 psi
